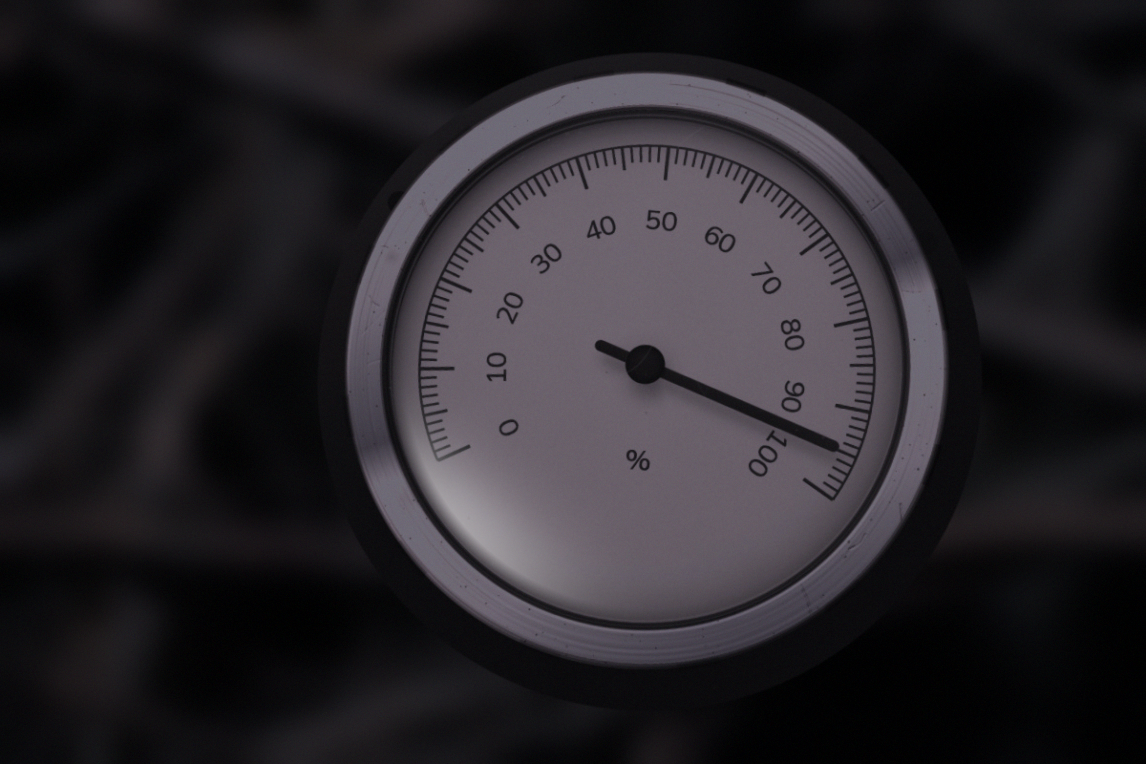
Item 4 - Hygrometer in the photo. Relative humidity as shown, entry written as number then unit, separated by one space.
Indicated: 95 %
